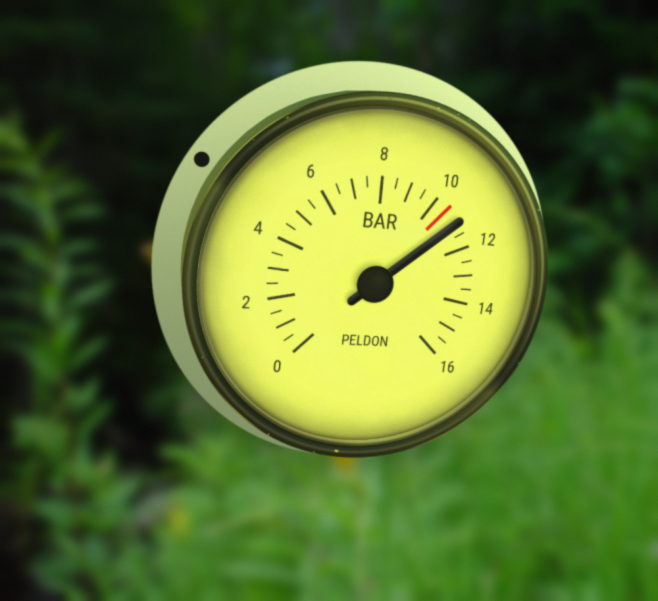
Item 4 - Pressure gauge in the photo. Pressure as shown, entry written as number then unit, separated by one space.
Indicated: 11 bar
